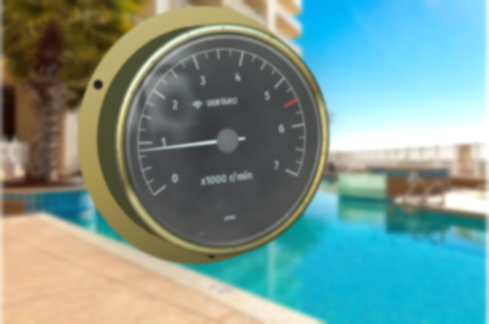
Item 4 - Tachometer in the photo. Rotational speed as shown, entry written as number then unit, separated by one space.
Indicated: 875 rpm
